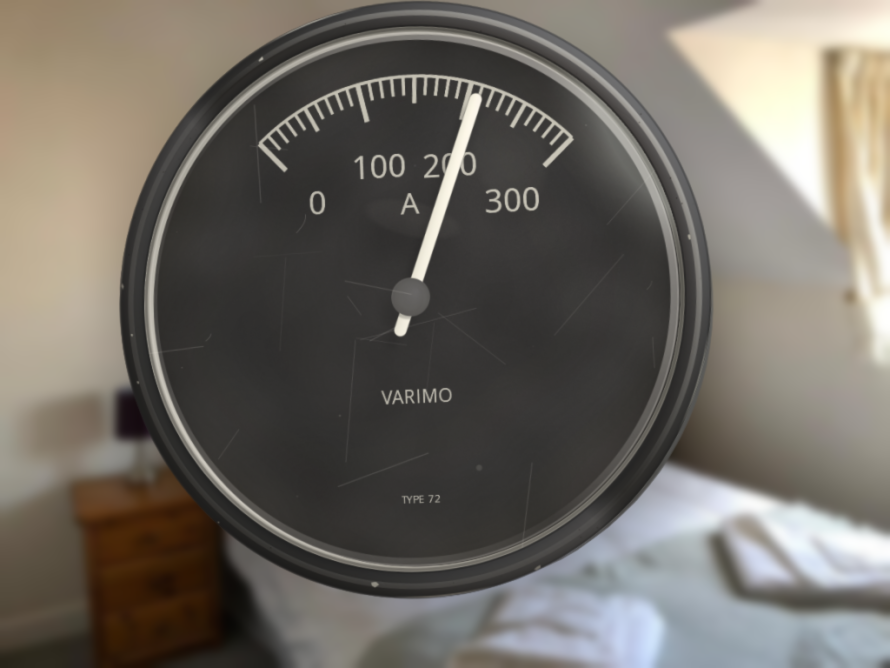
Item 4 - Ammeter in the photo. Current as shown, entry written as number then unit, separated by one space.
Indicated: 210 A
